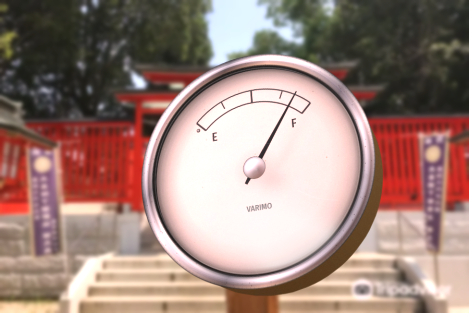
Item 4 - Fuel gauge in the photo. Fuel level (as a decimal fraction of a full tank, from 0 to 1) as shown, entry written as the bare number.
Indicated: 0.875
